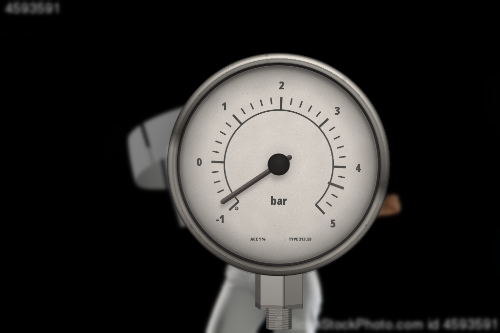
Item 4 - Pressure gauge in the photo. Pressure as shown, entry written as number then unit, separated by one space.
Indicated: -0.8 bar
